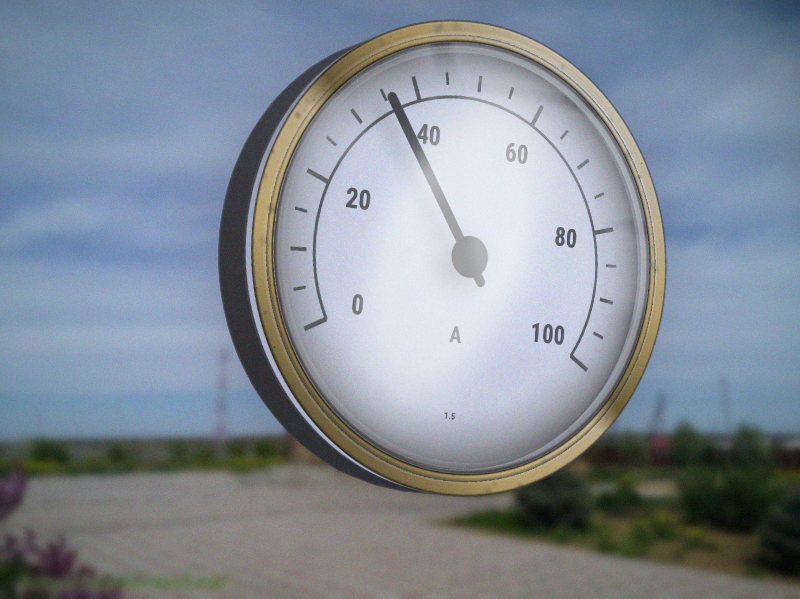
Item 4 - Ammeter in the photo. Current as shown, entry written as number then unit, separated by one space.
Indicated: 35 A
